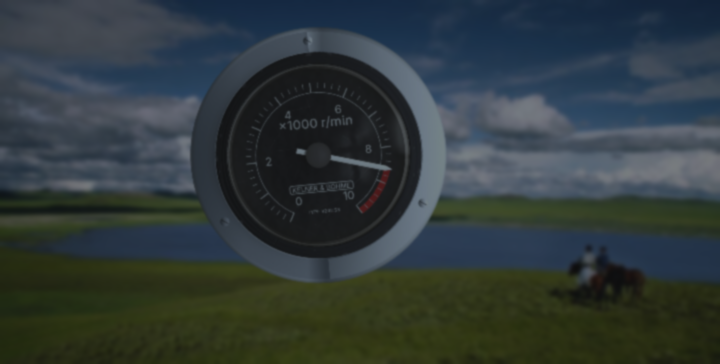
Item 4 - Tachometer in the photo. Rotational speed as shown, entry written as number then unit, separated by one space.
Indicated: 8600 rpm
